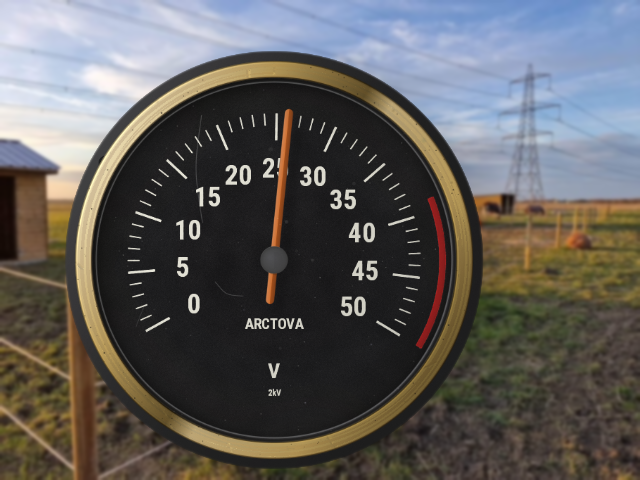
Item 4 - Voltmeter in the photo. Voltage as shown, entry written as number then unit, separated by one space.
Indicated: 26 V
